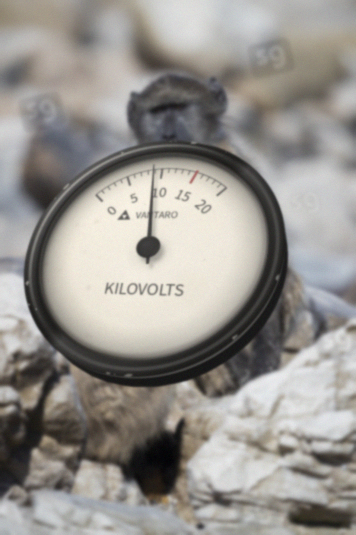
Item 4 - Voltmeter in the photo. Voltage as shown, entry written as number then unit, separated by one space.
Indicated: 9 kV
